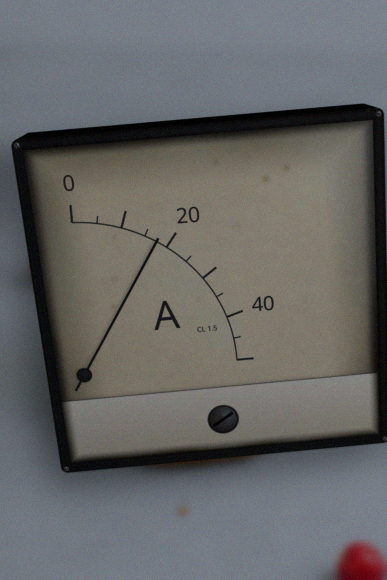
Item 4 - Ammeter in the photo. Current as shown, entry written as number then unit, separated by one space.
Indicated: 17.5 A
